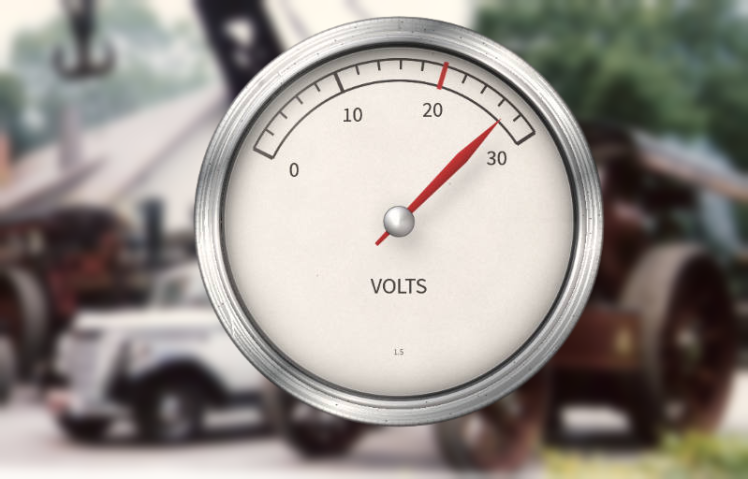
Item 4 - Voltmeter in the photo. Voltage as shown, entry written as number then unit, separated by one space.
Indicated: 27 V
